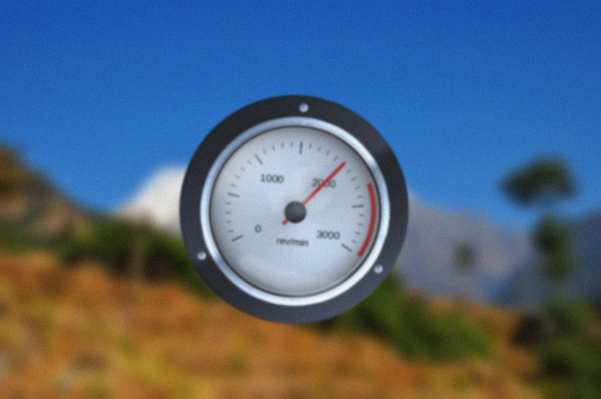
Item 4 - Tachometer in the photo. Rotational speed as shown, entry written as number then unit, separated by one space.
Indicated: 2000 rpm
